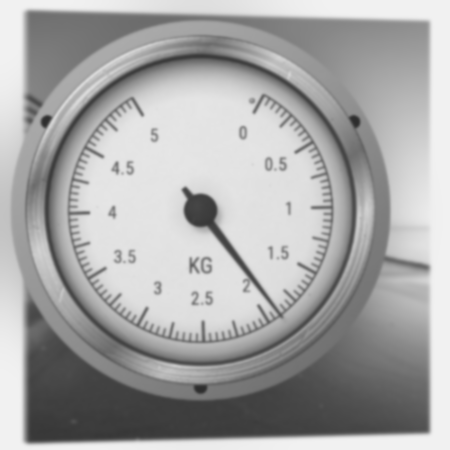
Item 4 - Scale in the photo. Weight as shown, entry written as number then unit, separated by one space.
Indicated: 1.9 kg
